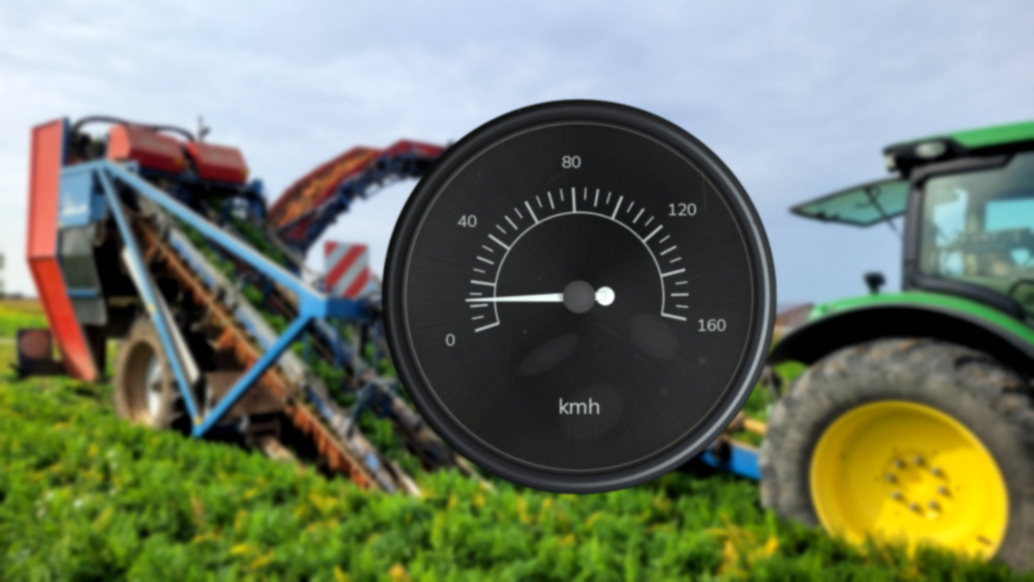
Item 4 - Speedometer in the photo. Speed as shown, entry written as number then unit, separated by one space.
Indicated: 12.5 km/h
